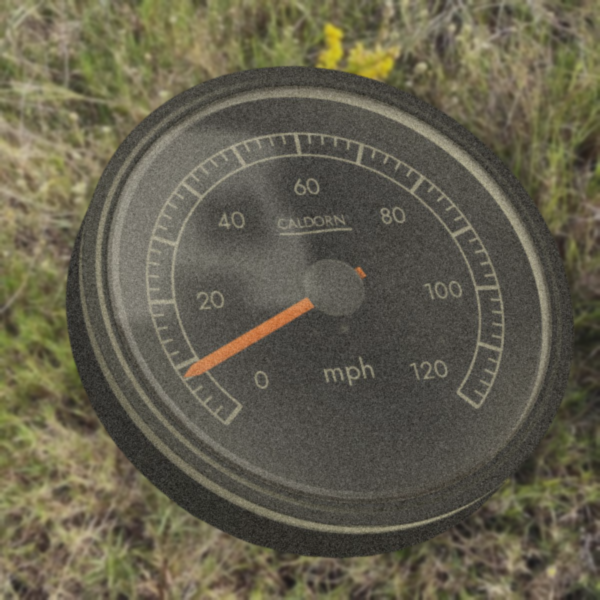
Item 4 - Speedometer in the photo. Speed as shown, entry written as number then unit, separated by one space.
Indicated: 8 mph
